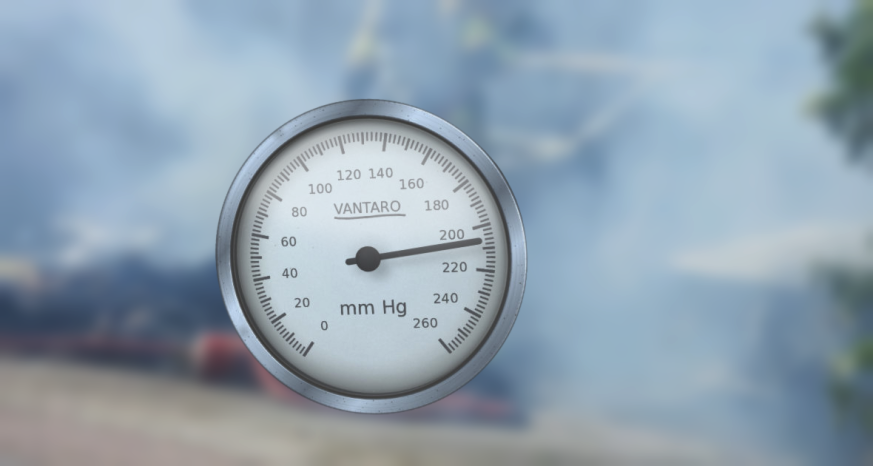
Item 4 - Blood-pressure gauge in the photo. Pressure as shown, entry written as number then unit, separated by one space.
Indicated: 206 mmHg
